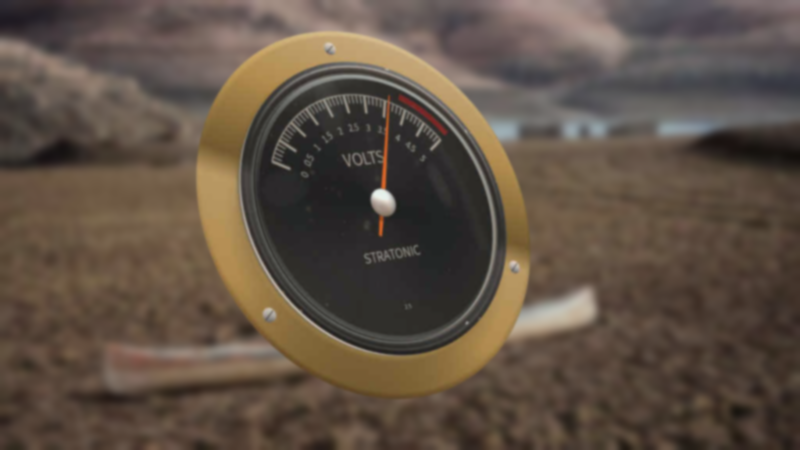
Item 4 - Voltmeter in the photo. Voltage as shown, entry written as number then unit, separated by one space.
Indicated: 3.5 V
